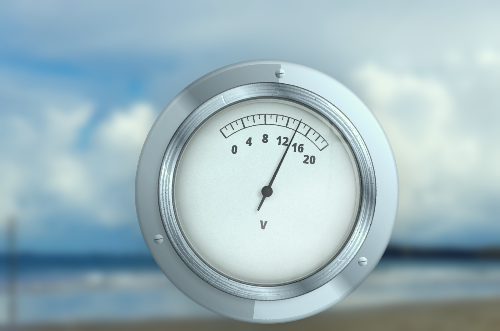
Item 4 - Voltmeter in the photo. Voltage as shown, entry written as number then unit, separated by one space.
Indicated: 14 V
